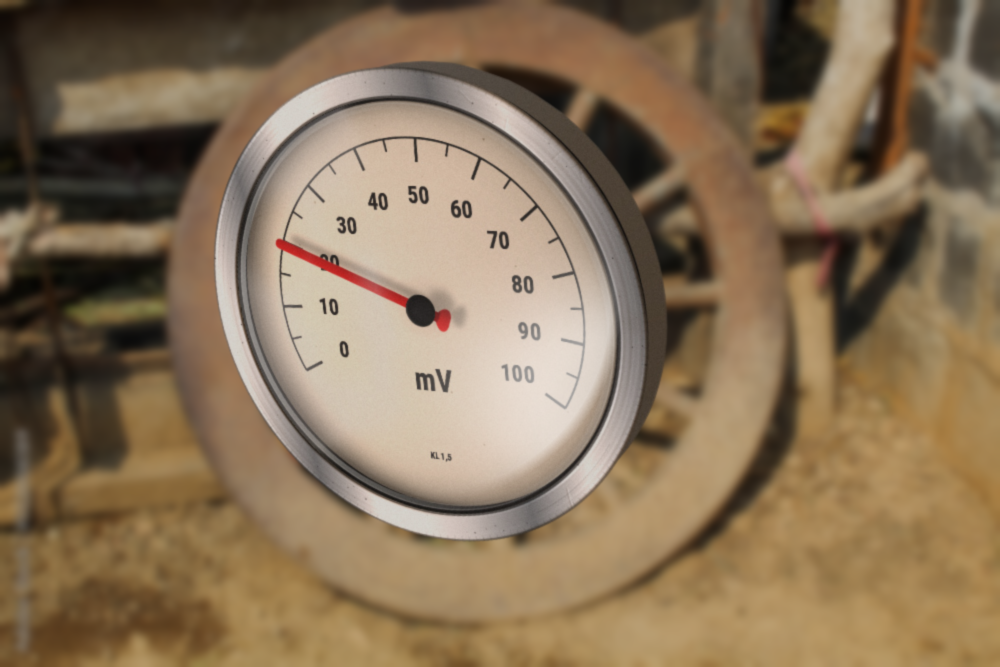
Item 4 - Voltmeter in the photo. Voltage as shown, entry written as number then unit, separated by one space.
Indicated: 20 mV
